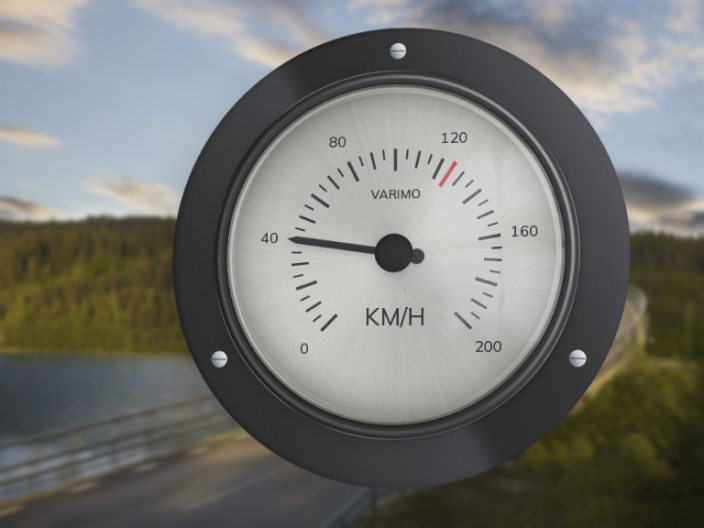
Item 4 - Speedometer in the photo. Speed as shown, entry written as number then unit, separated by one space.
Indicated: 40 km/h
